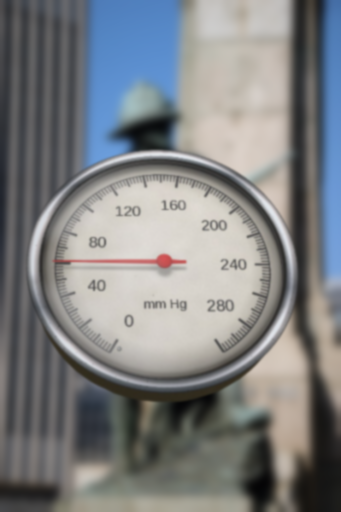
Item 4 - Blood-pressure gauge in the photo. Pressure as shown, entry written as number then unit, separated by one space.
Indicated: 60 mmHg
